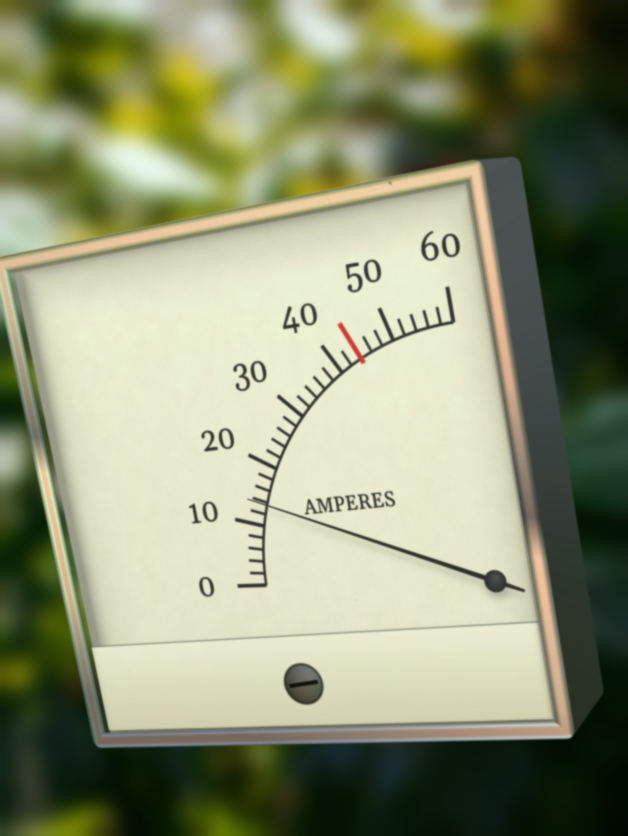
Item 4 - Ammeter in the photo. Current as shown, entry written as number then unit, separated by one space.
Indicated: 14 A
